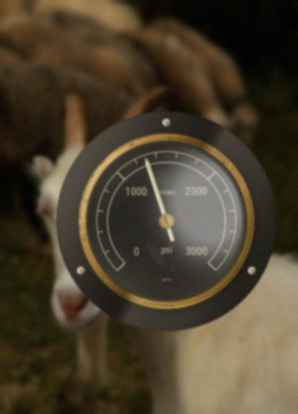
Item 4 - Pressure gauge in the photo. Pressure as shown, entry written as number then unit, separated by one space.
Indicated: 1300 psi
